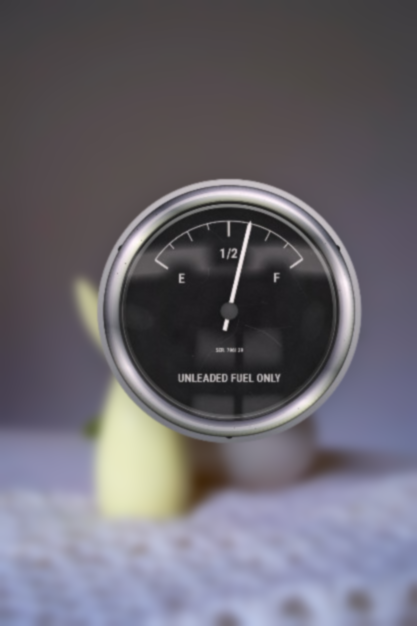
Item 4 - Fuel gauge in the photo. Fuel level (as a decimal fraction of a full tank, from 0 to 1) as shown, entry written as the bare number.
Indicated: 0.625
